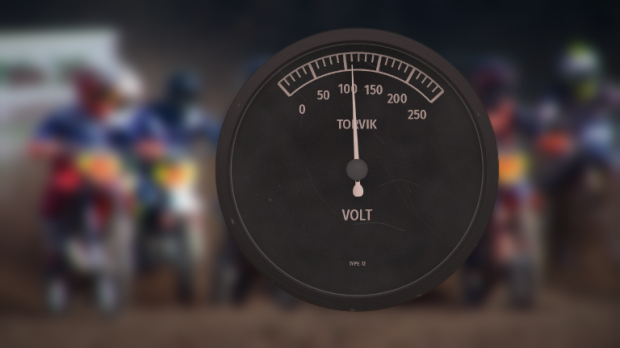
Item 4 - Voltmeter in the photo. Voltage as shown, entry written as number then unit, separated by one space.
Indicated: 110 V
